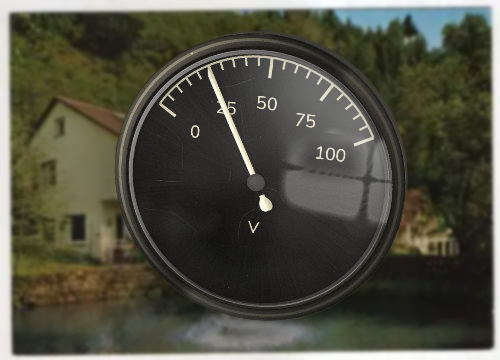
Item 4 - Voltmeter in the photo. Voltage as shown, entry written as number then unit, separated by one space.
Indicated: 25 V
